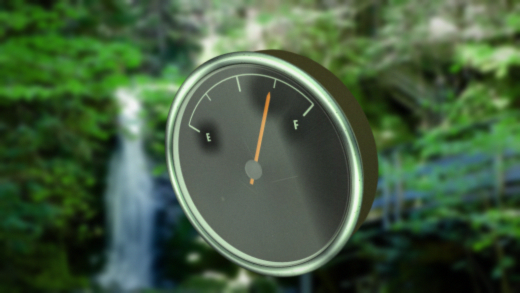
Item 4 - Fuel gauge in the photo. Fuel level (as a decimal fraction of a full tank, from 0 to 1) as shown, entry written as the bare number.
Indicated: 0.75
